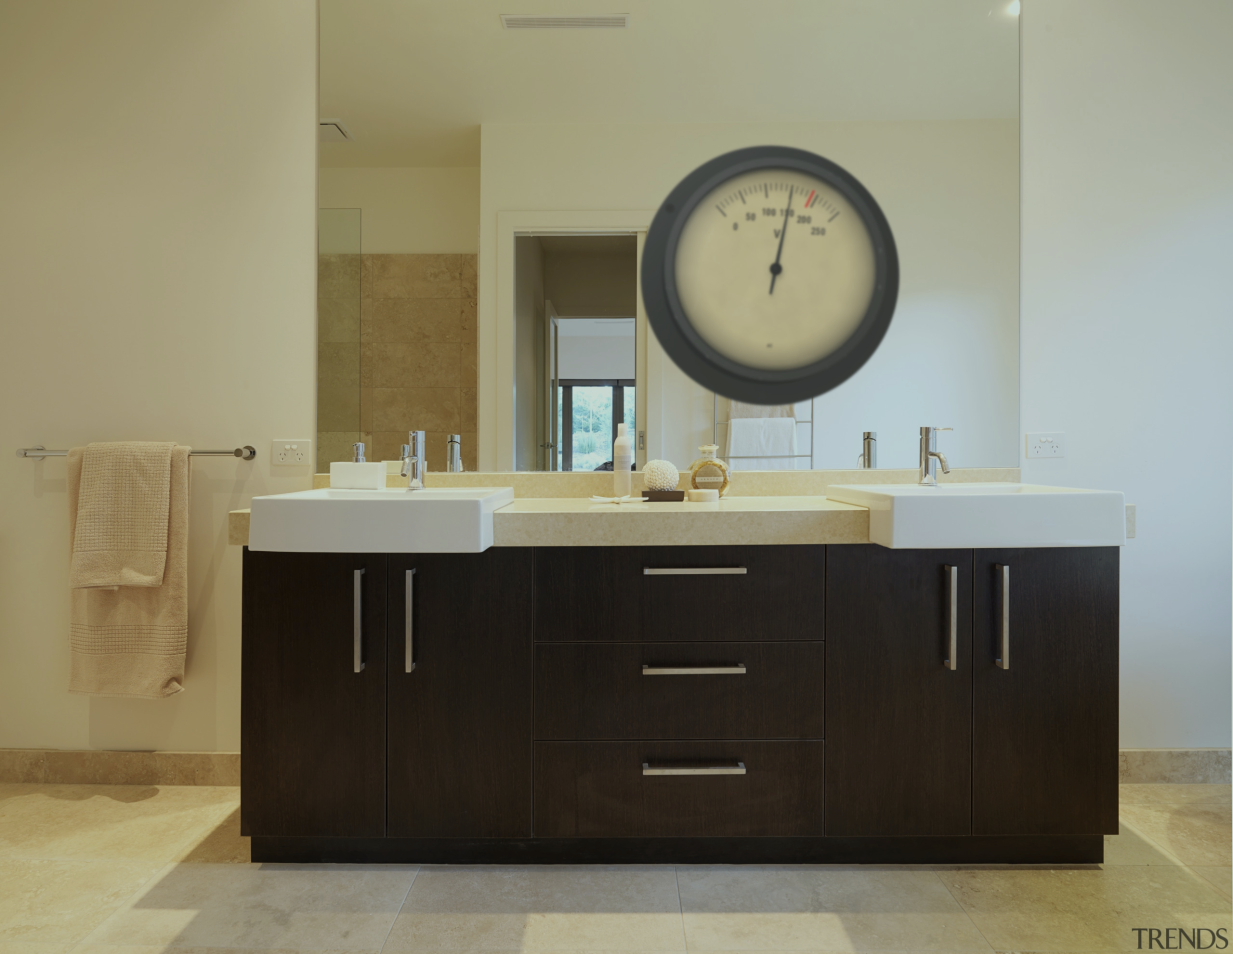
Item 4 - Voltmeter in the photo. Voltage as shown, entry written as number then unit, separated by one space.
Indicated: 150 V
